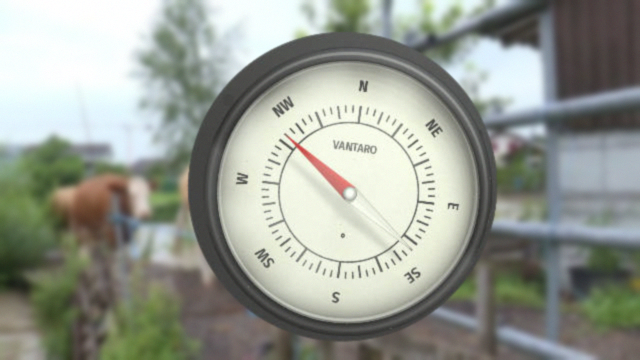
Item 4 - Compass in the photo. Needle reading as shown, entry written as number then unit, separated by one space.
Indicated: 305 °
